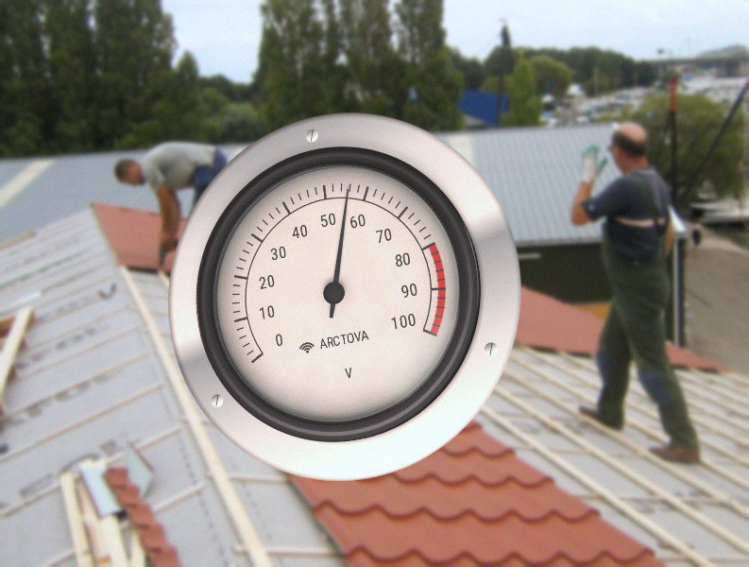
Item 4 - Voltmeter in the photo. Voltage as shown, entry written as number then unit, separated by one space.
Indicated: 56 V
